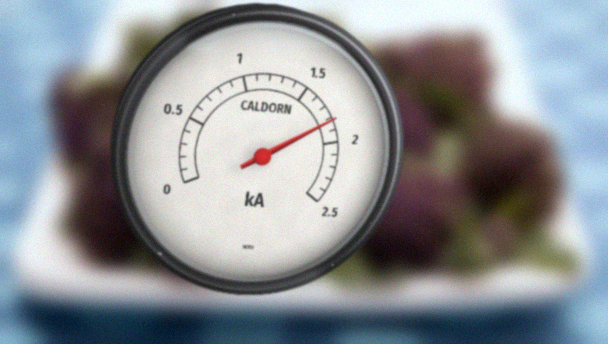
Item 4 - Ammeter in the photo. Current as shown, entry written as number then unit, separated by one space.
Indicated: 1.8 kA
